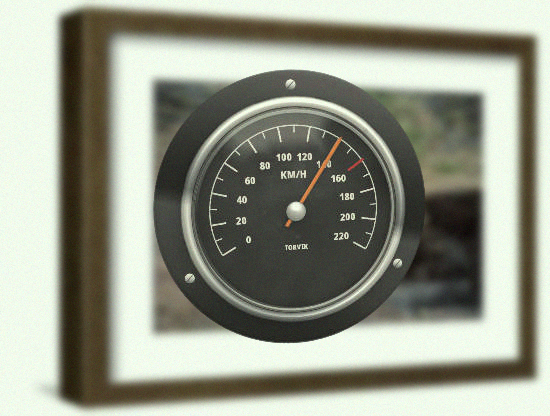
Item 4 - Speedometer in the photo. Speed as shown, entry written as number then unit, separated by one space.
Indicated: 140 km/h
